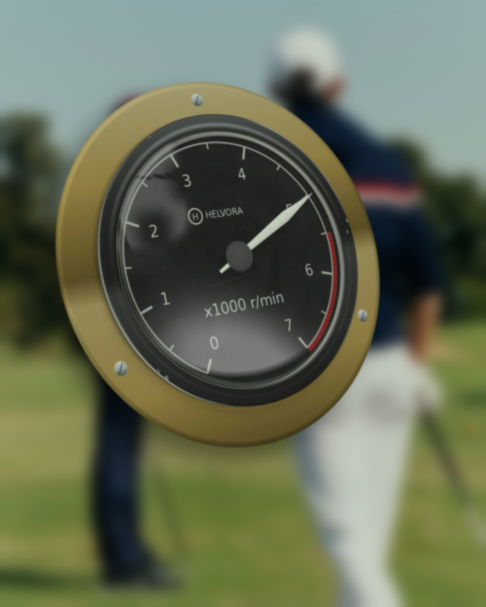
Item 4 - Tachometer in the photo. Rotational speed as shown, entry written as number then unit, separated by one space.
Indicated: 5000 rpm
